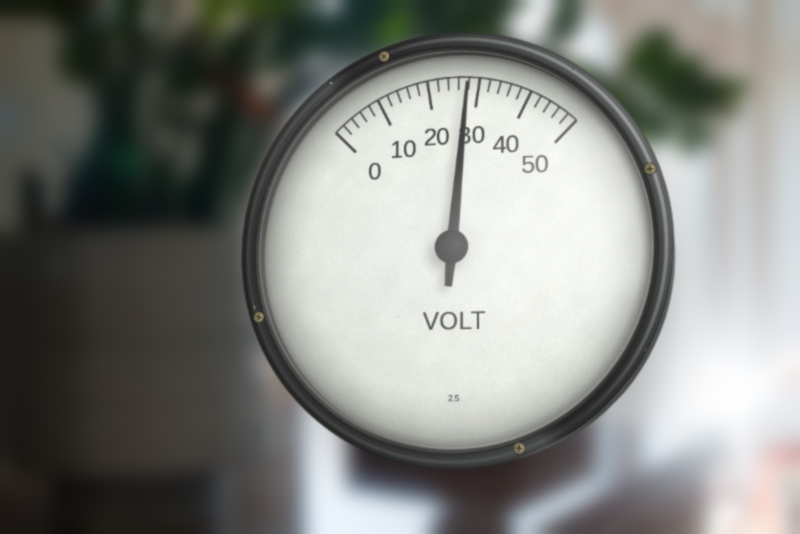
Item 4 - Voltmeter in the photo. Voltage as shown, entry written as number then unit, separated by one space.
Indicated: 28 V
